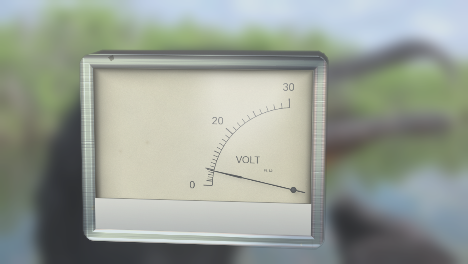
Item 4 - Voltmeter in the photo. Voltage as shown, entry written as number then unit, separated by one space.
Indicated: 10 V
